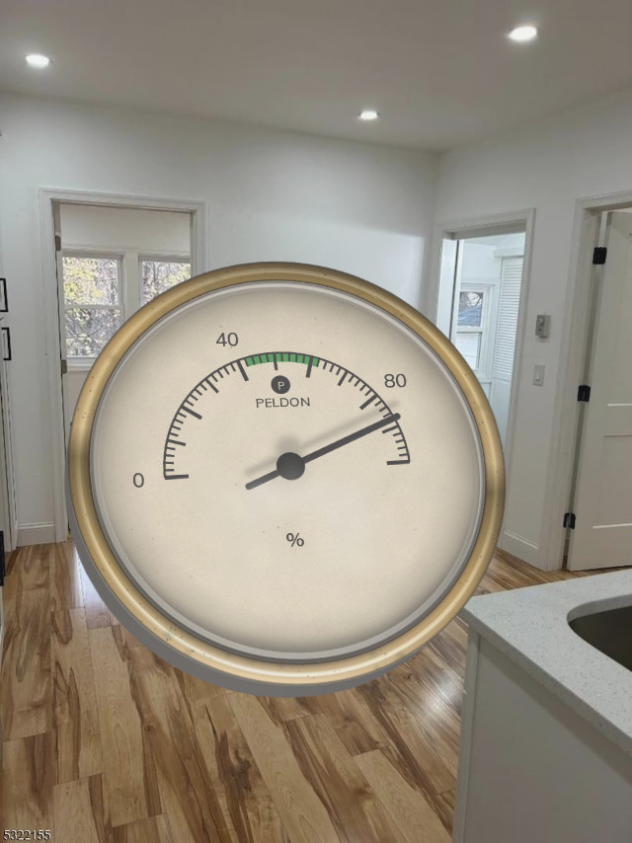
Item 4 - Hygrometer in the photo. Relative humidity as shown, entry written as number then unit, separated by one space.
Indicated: 88 %
